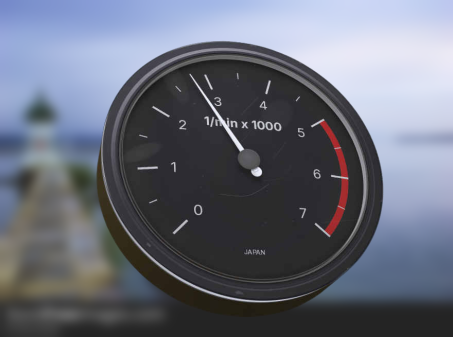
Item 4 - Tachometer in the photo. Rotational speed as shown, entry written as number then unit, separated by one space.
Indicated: 2750 rpm
